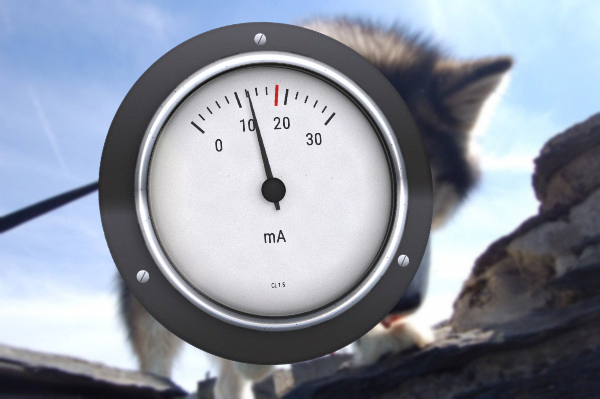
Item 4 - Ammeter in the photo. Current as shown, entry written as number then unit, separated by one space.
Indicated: 12 mA
